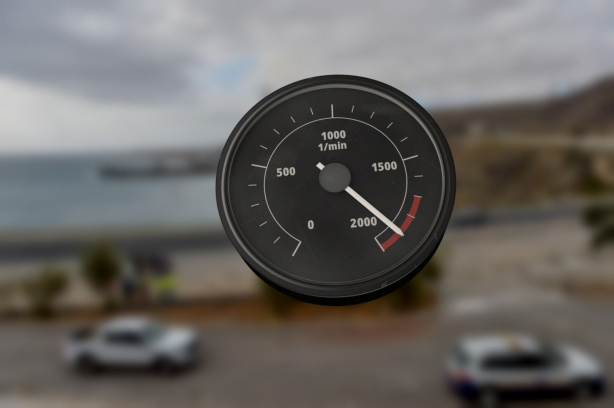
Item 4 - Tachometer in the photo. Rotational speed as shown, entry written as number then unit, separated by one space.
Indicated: 1900 rpm
